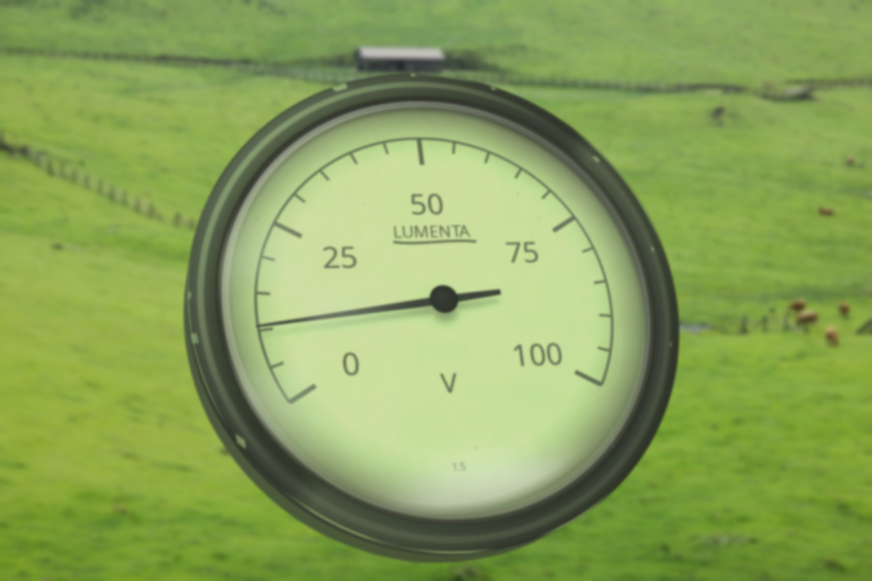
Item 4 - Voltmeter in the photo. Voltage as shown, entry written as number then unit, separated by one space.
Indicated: 10 V
